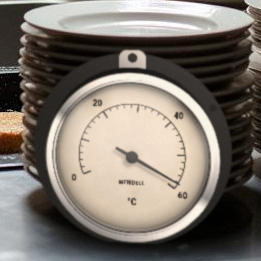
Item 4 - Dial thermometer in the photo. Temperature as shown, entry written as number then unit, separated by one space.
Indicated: 58 °C
